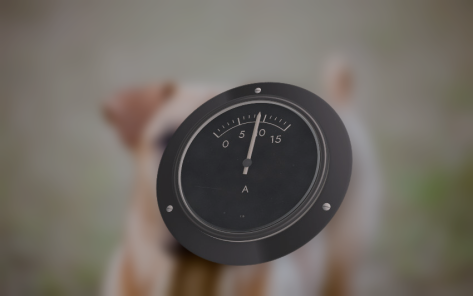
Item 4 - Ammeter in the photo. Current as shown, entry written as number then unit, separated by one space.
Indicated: 9 A
